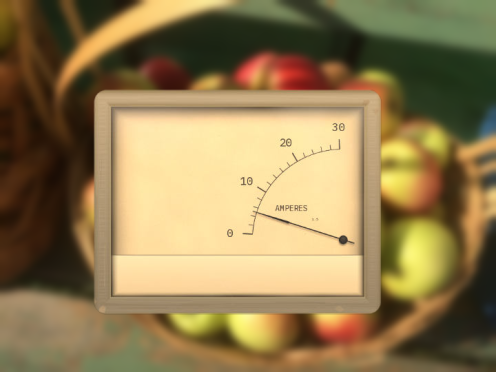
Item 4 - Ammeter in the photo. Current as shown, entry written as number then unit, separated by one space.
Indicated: 5 A
